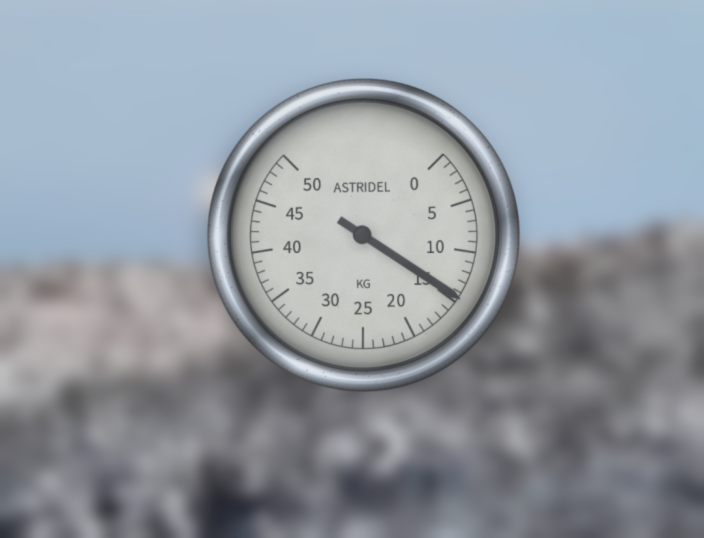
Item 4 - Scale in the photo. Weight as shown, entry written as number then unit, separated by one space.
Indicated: 14.5 kg
